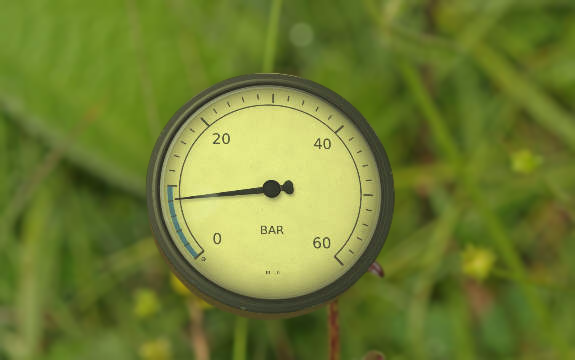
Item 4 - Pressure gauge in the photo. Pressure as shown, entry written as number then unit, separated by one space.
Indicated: 8 bar
